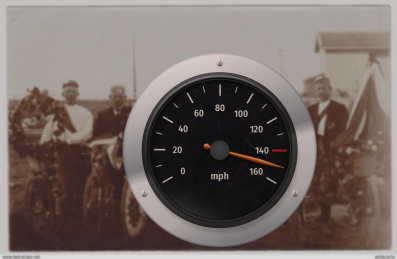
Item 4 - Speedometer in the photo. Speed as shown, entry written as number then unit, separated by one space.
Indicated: 150 mph
